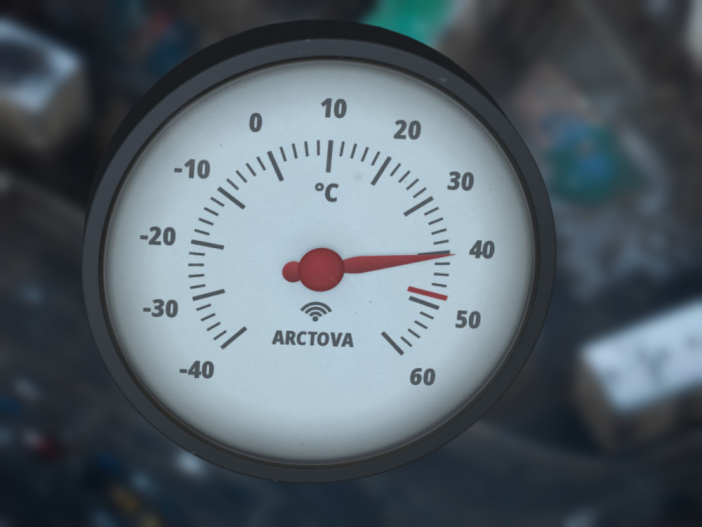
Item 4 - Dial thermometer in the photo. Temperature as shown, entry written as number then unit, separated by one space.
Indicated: 40 °C
